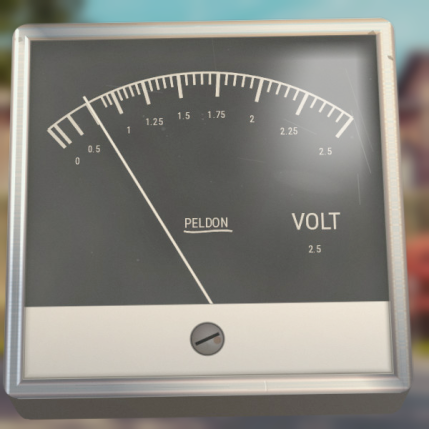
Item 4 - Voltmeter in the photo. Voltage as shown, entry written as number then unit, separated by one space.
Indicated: 0.75 V
